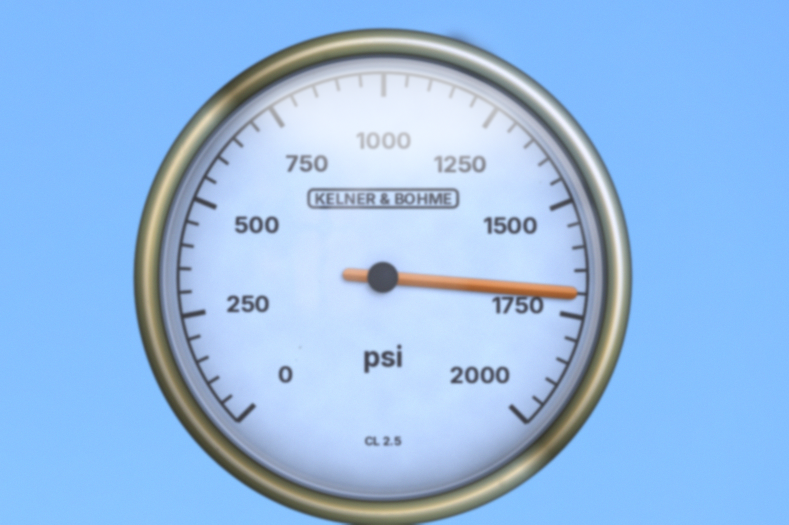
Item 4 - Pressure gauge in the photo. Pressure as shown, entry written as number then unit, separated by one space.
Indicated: 1700 psi
